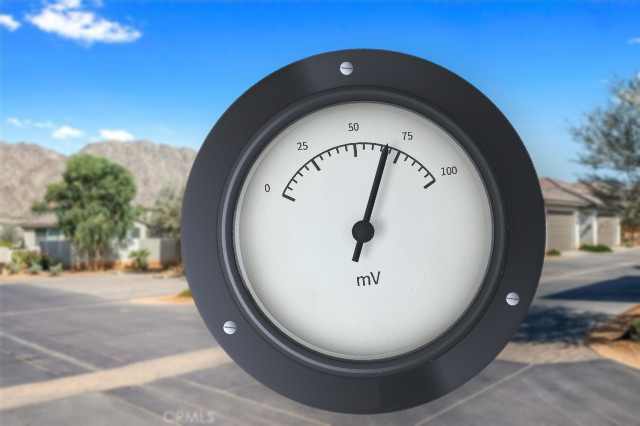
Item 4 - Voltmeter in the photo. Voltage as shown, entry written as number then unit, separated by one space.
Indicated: 67.5 mV
